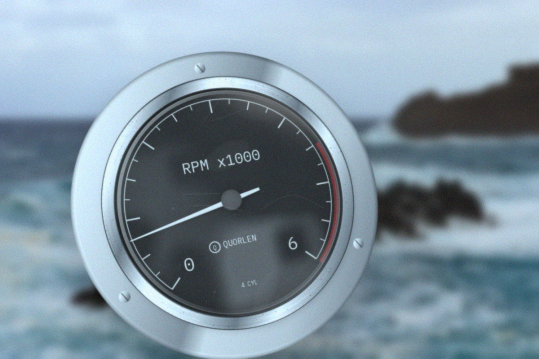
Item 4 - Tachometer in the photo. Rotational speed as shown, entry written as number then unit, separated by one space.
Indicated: 750 rpm
